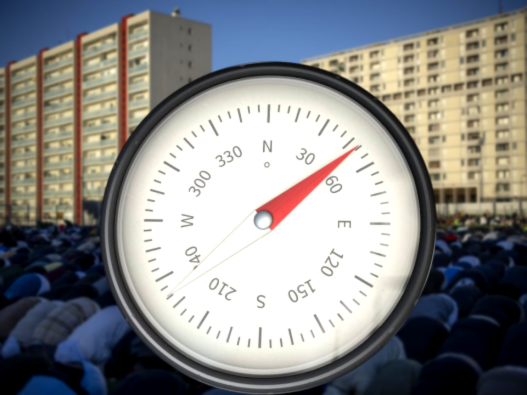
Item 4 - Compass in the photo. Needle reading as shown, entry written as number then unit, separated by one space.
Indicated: 50 °
